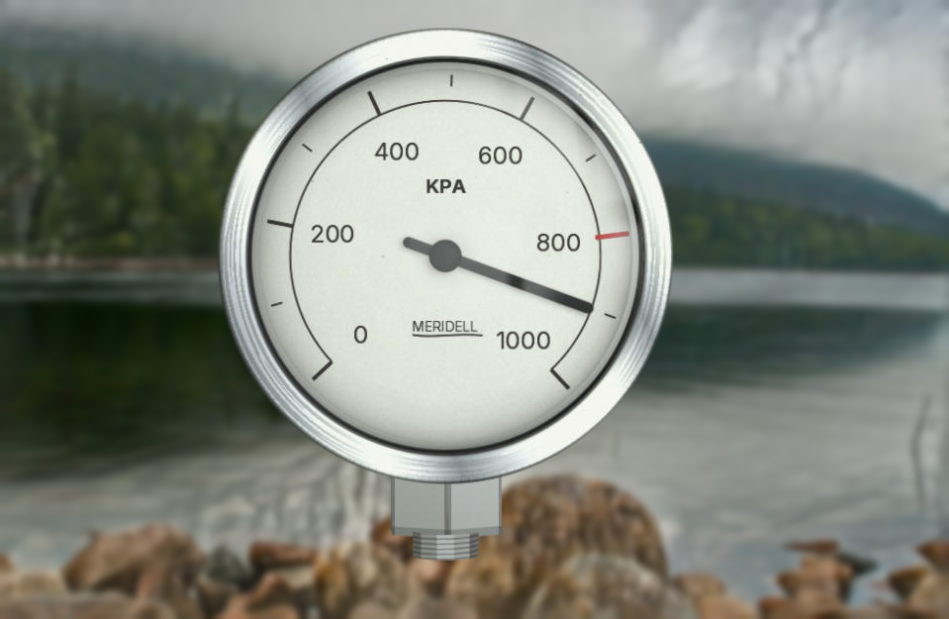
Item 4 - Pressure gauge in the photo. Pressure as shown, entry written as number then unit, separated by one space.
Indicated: 900 kPa
